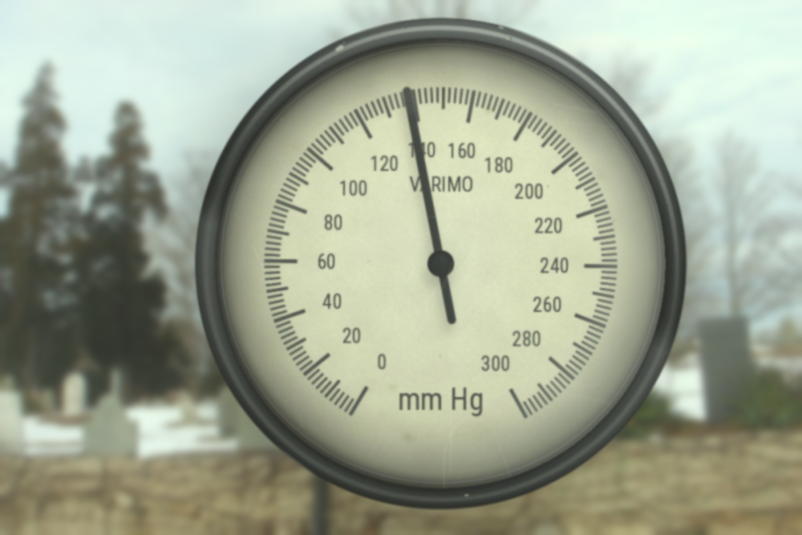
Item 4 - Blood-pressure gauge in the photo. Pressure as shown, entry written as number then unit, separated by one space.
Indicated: 138 mmHg
